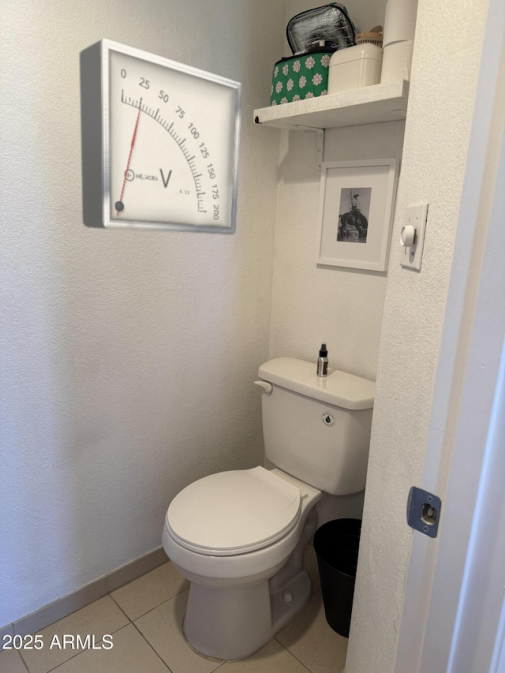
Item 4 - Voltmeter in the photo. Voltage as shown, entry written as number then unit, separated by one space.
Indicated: 25 V
